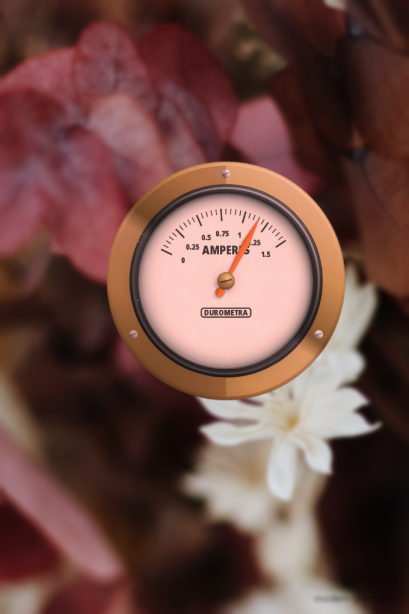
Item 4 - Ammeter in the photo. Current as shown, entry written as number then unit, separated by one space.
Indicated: 1.15 A
